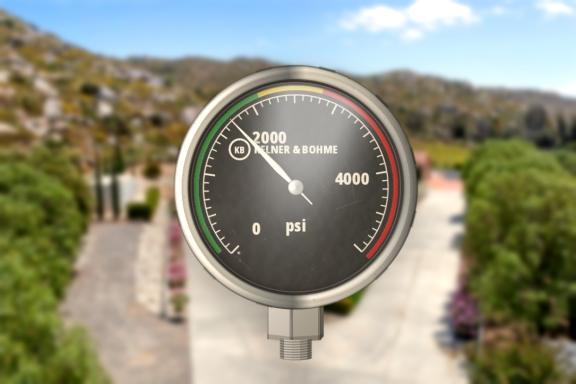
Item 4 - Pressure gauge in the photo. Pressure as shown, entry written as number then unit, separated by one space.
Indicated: 1700 psi
